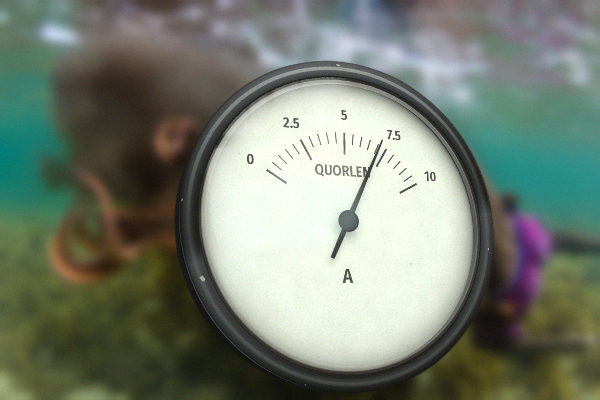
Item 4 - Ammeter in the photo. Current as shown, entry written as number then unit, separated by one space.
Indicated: 7 A
